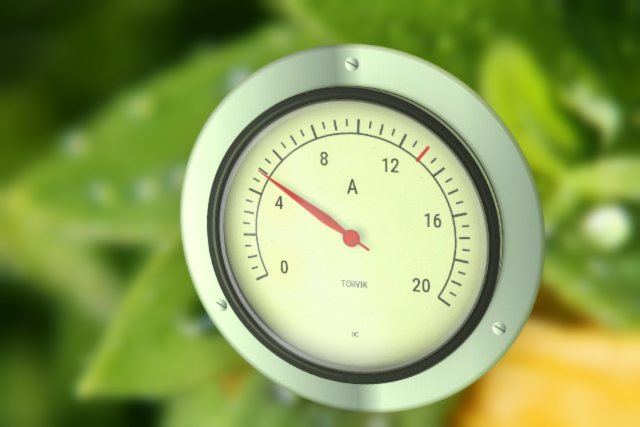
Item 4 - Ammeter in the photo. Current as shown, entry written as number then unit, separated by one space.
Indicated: 5 A
